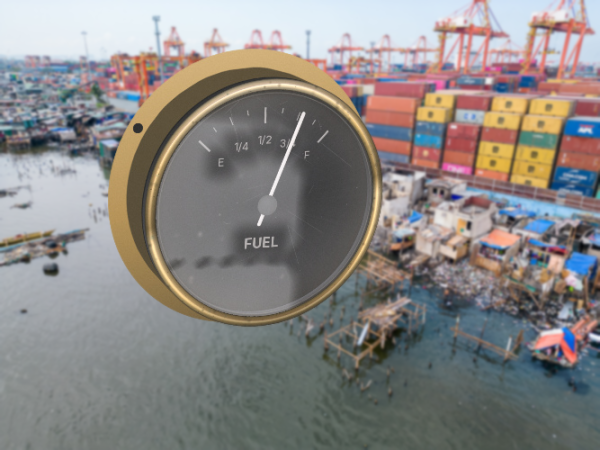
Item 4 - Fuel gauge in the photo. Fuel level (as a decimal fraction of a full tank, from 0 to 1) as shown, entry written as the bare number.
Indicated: 0.75
